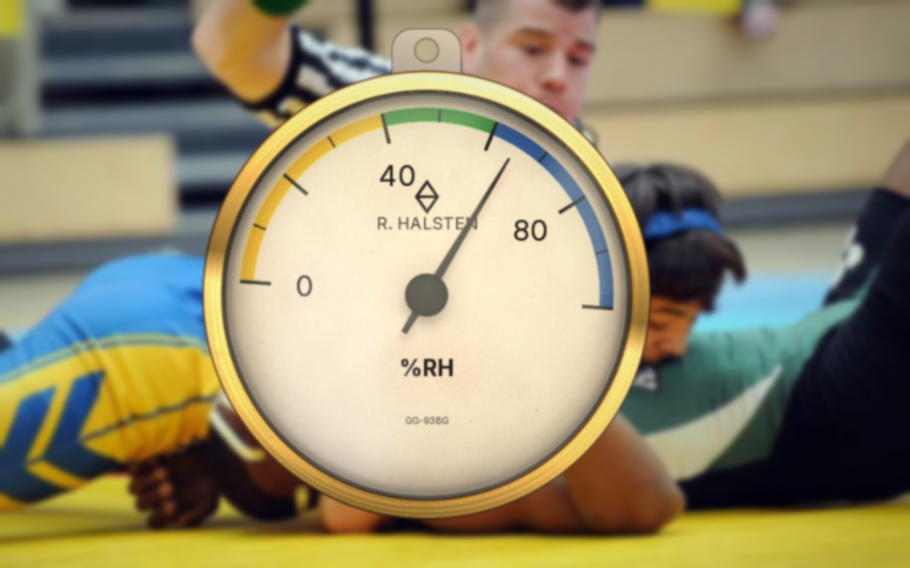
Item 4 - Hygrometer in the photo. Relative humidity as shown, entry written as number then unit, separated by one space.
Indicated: 65 %
